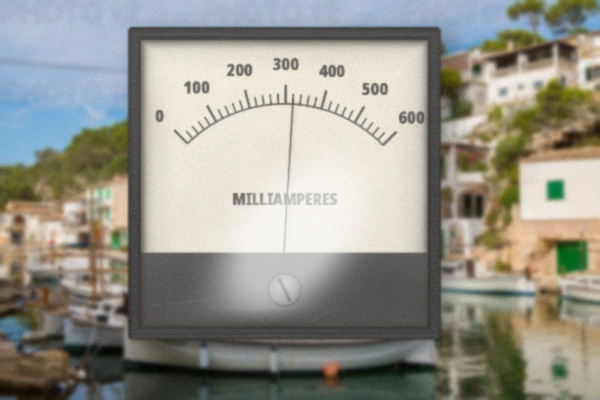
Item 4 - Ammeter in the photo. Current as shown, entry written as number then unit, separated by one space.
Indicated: 320 mA
